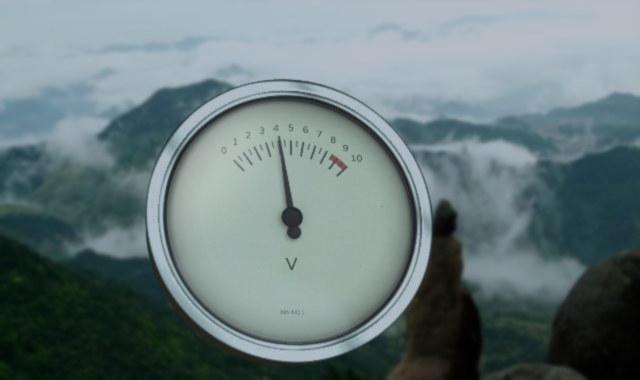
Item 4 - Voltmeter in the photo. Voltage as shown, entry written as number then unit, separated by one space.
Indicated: 4 V
